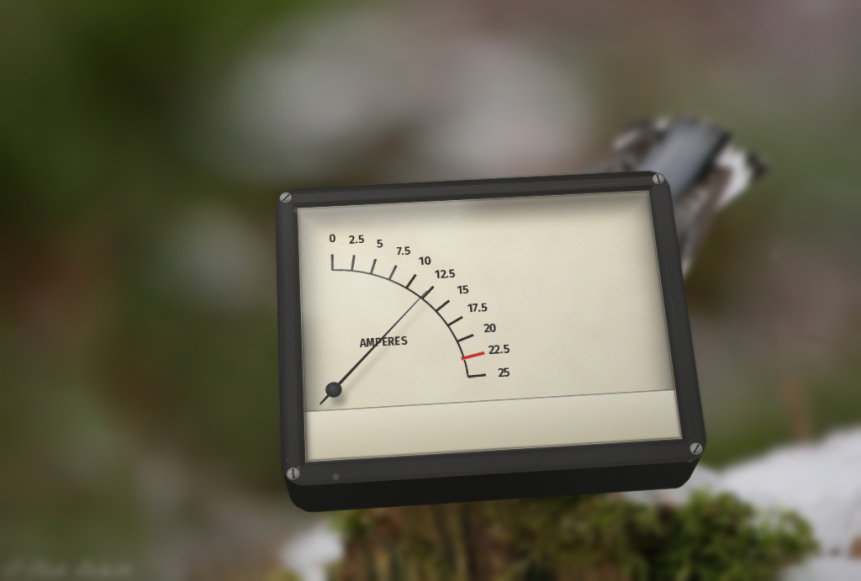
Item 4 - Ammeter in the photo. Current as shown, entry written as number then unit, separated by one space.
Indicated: 12.5 A
